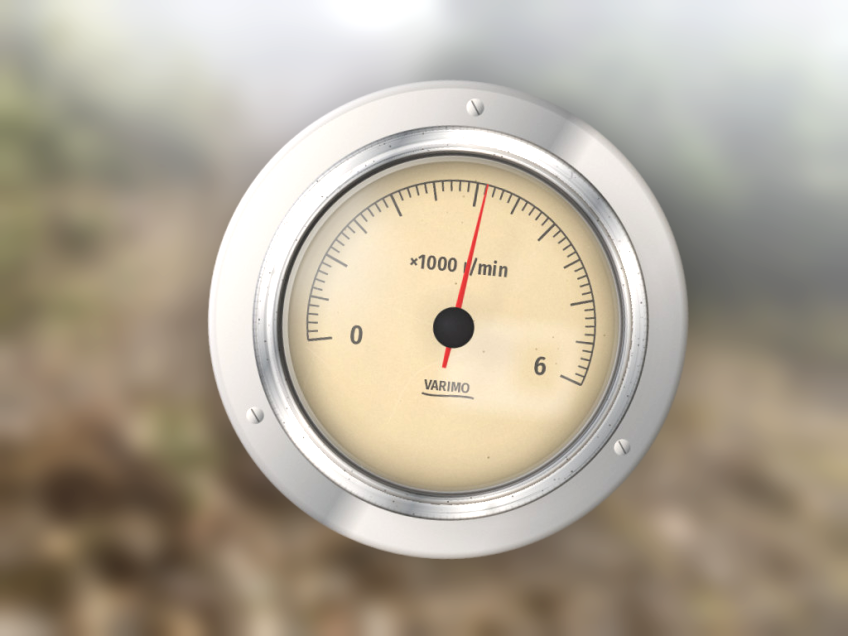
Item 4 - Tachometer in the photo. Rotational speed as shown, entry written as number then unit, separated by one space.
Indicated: 3100 rpm
